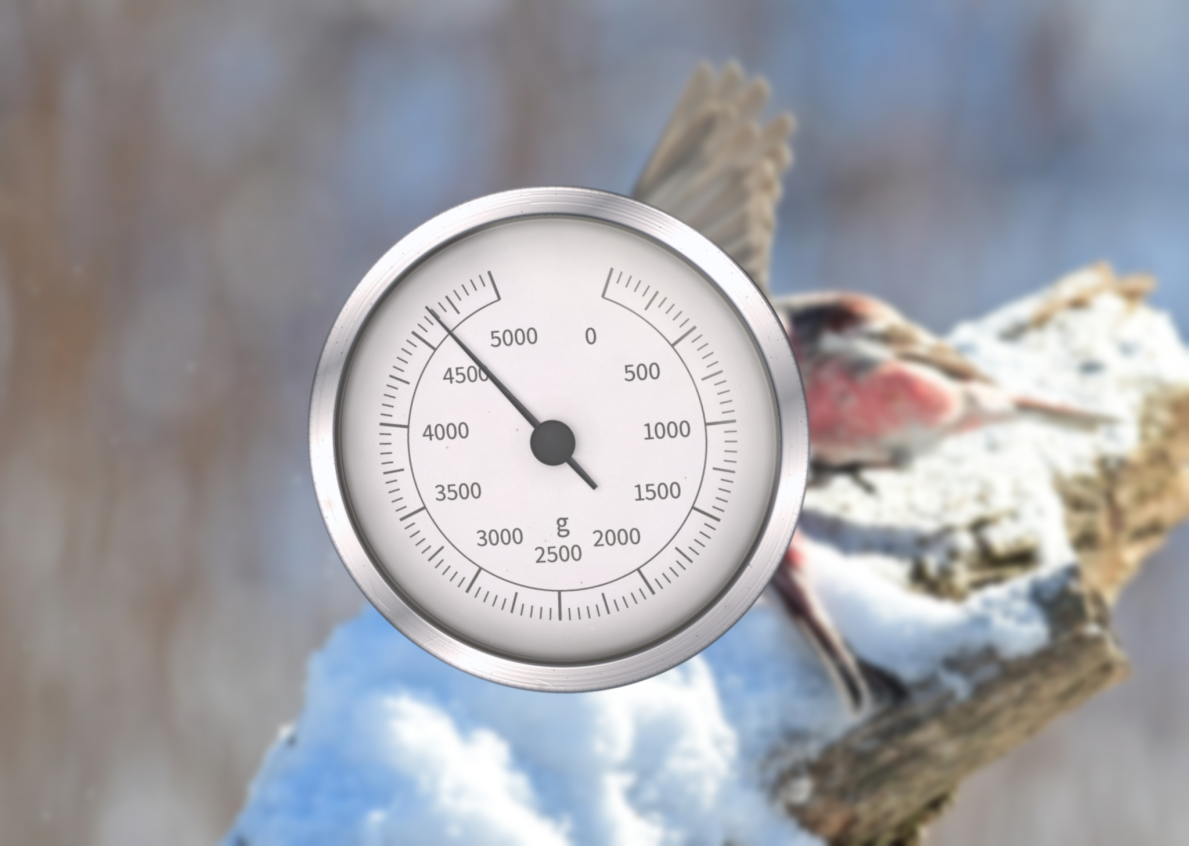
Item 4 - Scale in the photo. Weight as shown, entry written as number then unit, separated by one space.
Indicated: 4650 g
